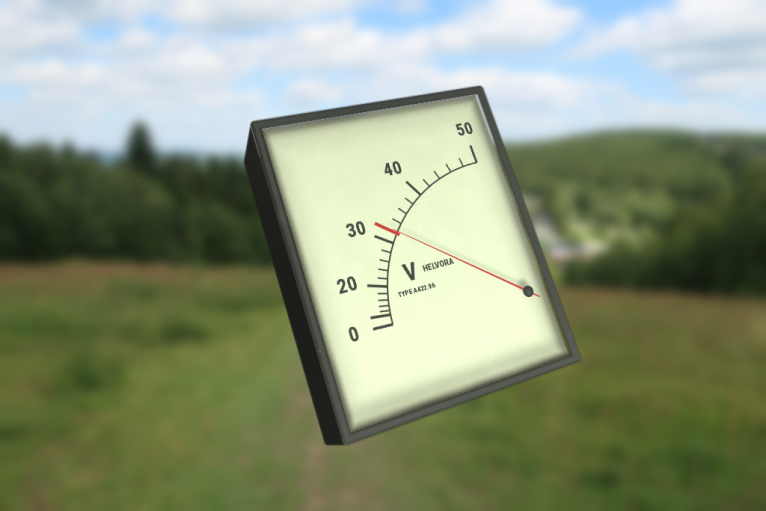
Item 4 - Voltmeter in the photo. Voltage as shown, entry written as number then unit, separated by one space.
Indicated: 32 V
